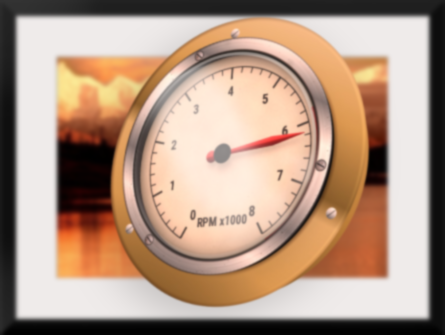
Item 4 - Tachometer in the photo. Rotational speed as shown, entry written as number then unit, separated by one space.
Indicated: 6200 rpm
